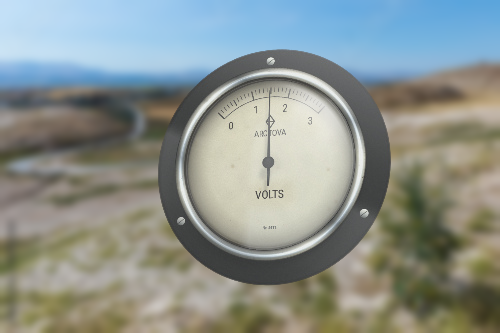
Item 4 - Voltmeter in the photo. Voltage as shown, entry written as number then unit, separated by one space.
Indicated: 1.5 V
